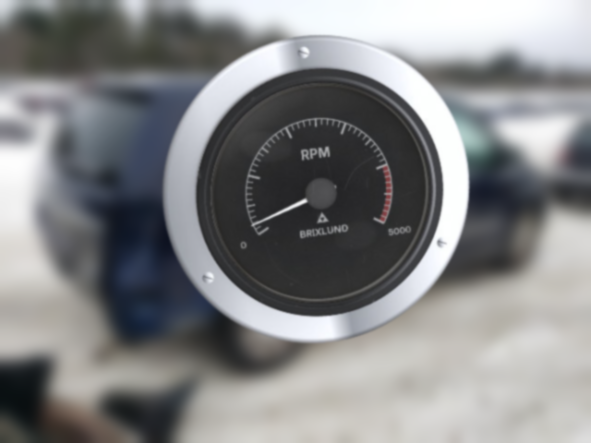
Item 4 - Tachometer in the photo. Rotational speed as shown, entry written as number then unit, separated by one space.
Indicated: 200 rpm
